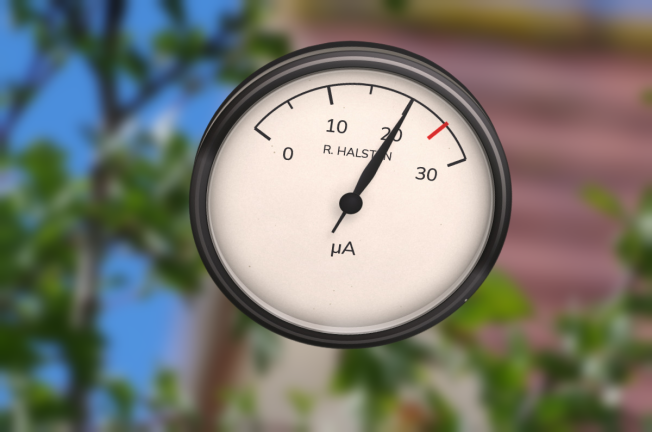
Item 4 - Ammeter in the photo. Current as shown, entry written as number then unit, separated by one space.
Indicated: 20 µA
